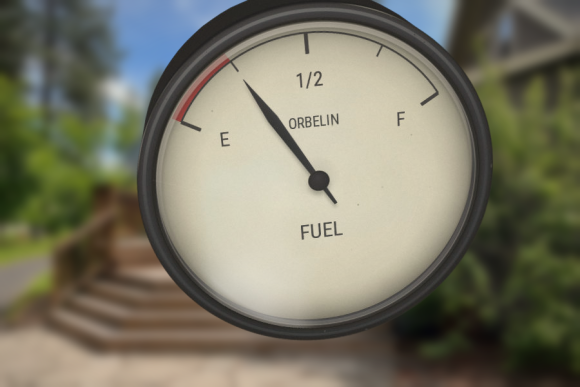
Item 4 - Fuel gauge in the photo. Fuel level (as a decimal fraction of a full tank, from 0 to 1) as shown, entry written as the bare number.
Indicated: 0.25
